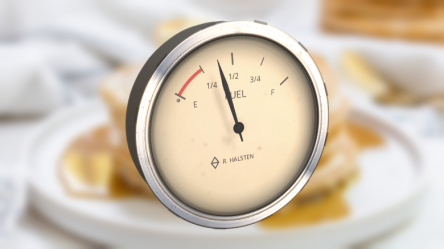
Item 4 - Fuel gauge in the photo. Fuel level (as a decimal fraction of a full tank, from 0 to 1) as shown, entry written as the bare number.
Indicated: 0.375
